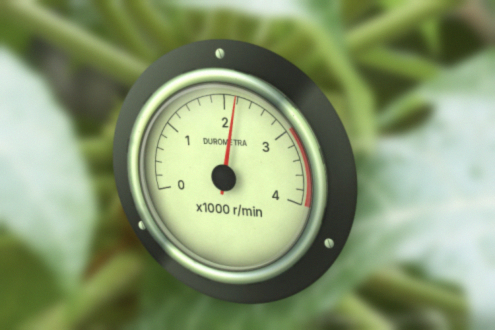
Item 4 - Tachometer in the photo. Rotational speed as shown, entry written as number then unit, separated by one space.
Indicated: 2200 rpm
